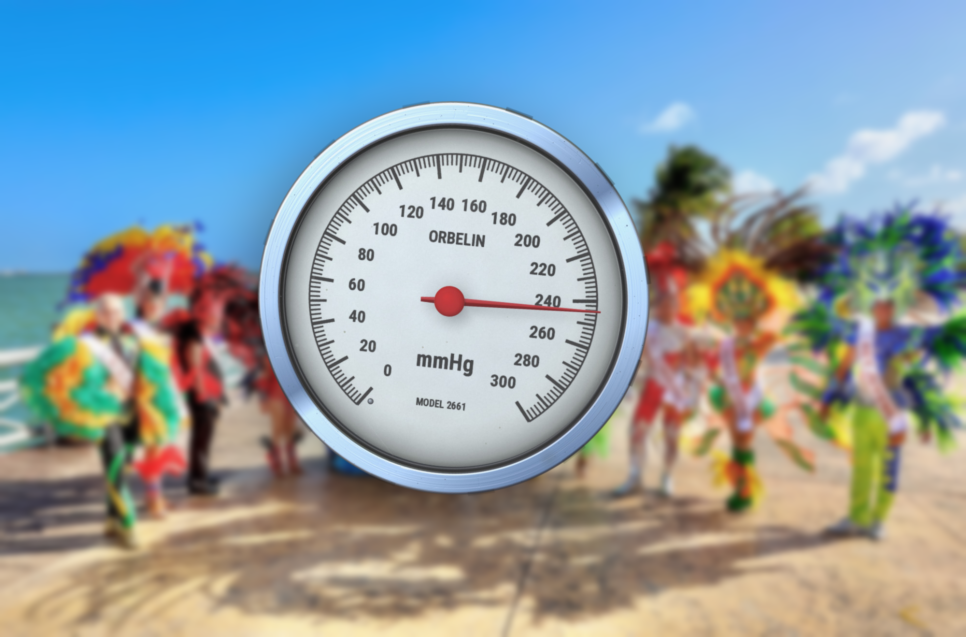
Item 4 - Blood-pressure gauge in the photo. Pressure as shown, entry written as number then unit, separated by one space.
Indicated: 244 mmHg
